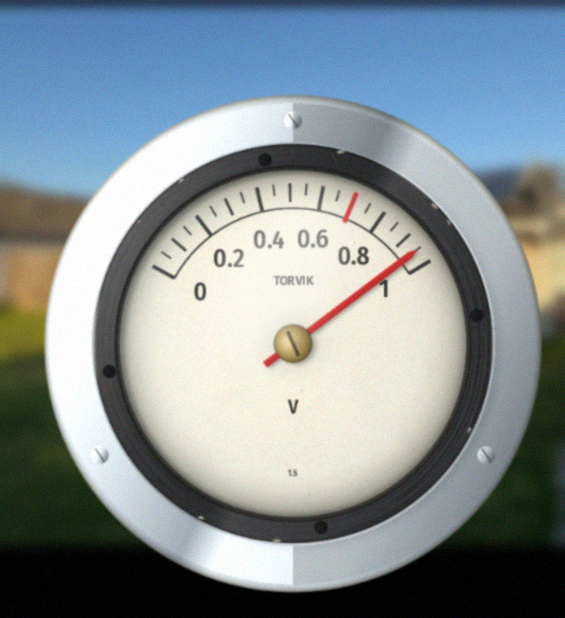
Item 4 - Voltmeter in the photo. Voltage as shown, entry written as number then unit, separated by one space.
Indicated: 0.95 V
